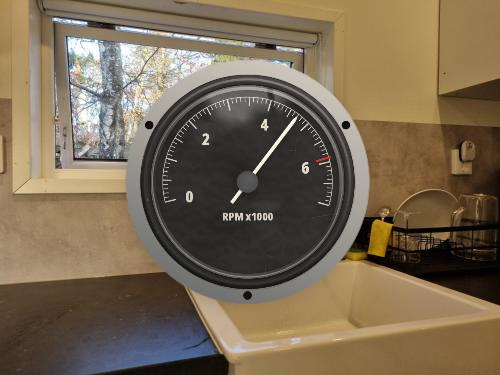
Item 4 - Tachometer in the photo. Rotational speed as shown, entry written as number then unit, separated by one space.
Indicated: 4700 rpm
